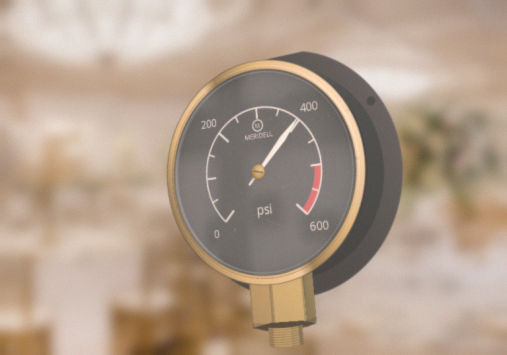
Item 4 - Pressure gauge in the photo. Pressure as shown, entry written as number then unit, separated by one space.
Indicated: 400 psi
